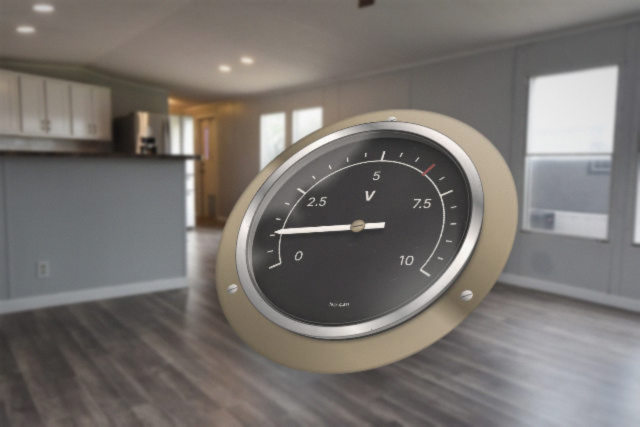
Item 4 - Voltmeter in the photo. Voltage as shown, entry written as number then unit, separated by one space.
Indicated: 1 V
